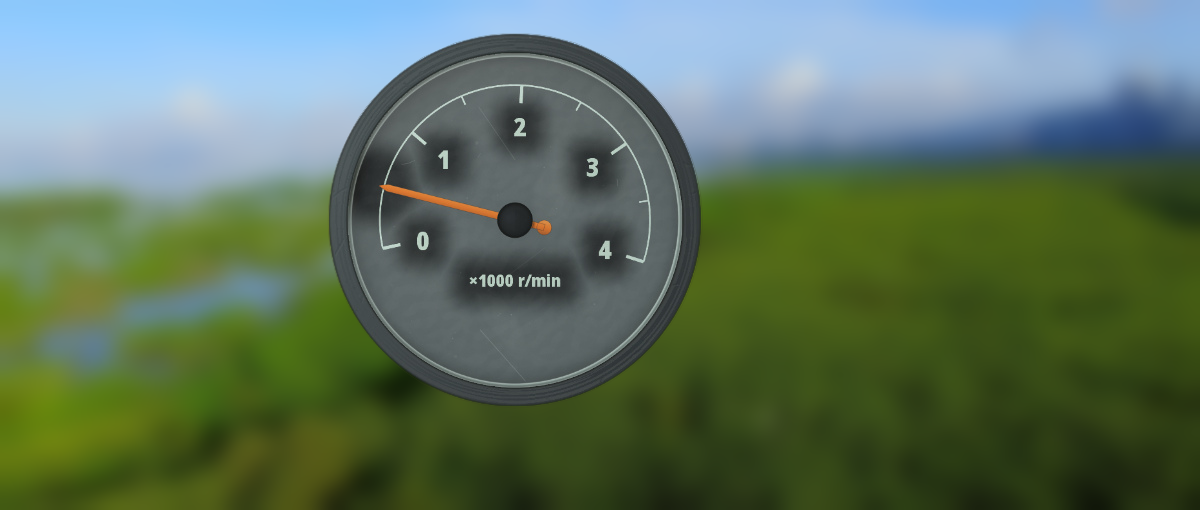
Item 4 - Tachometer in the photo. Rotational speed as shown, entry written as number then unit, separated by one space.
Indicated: 500 rpm
